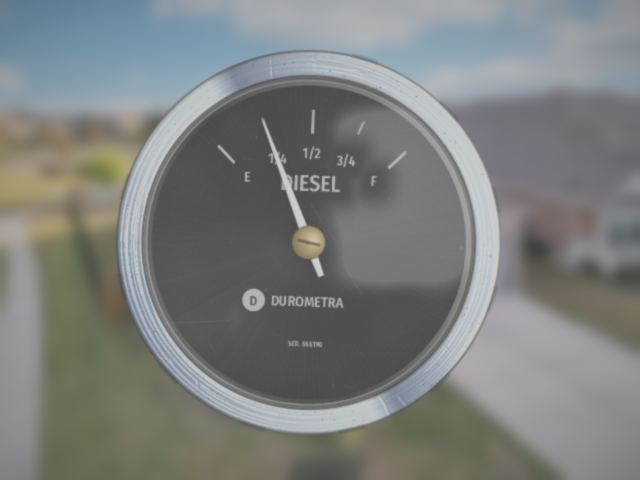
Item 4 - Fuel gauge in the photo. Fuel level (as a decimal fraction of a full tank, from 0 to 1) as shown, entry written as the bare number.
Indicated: 0.25
